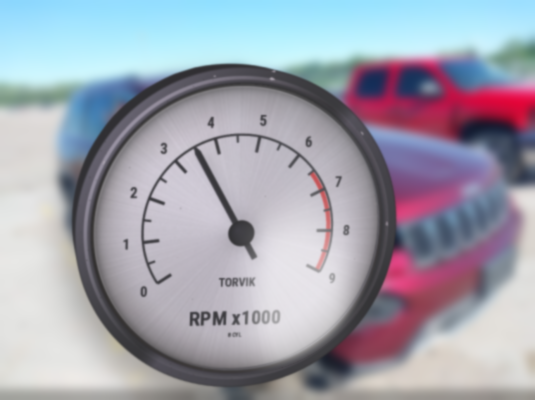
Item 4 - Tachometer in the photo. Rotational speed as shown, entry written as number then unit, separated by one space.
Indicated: 3500 rpm
